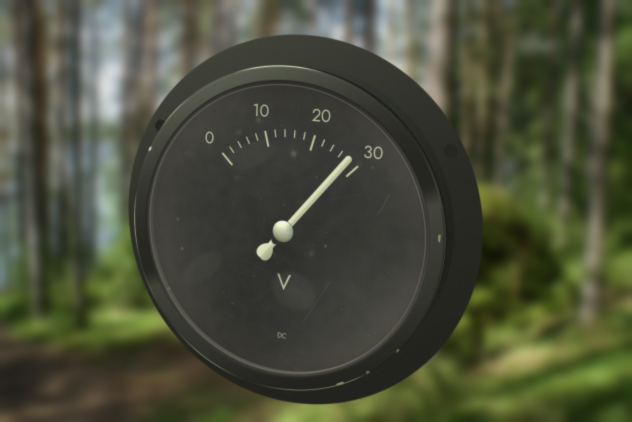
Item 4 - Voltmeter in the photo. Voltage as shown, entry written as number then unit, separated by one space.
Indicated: 28 V
